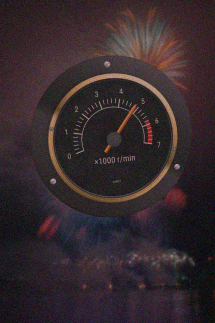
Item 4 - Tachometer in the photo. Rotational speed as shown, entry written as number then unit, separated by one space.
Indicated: 4800 rpm
